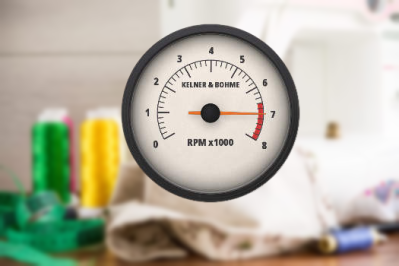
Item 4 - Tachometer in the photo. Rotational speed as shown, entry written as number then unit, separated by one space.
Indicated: 7000 rpm
